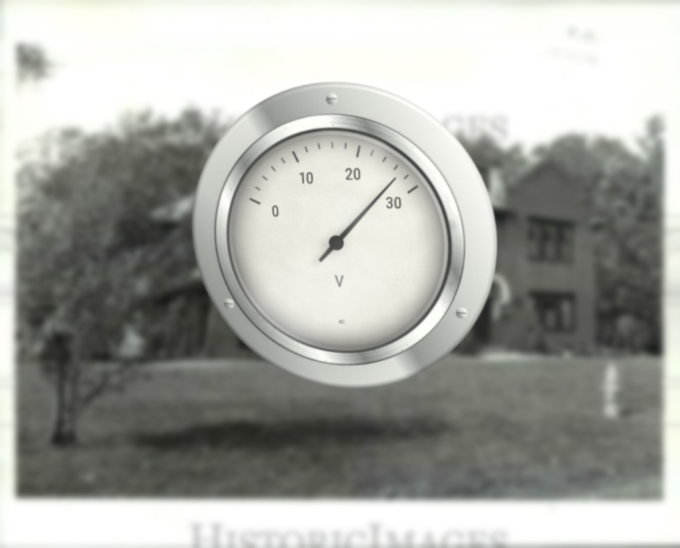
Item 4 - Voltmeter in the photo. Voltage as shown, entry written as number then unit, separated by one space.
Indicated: 27 V
